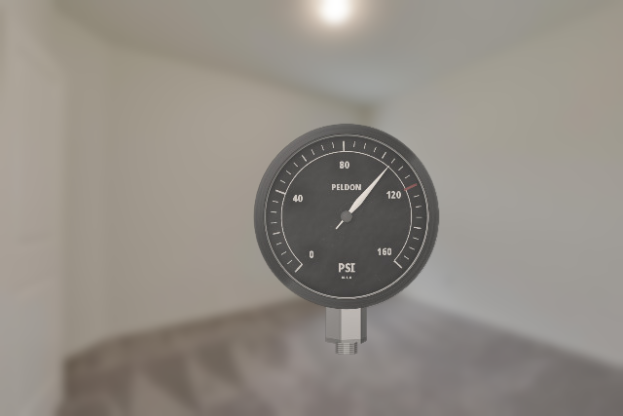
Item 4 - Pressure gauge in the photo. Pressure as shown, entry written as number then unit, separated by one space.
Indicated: 105 psi
